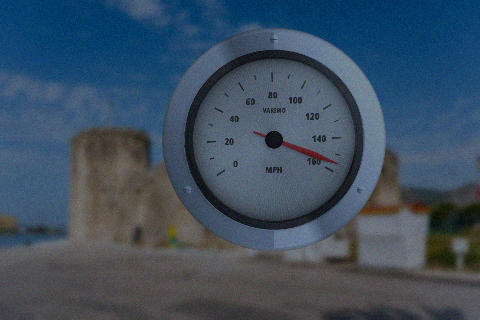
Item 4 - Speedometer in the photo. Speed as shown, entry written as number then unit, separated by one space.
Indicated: 155 mph
